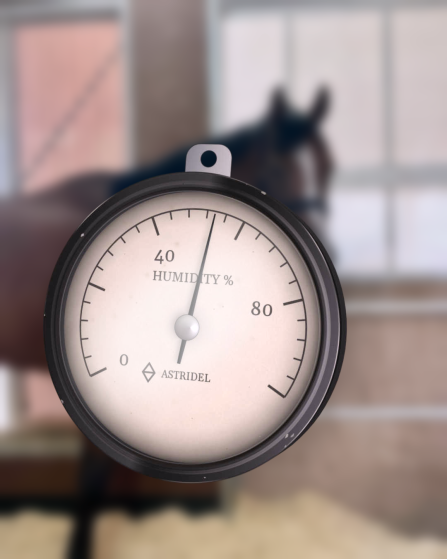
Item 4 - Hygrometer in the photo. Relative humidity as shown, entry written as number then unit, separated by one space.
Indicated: 54 %
